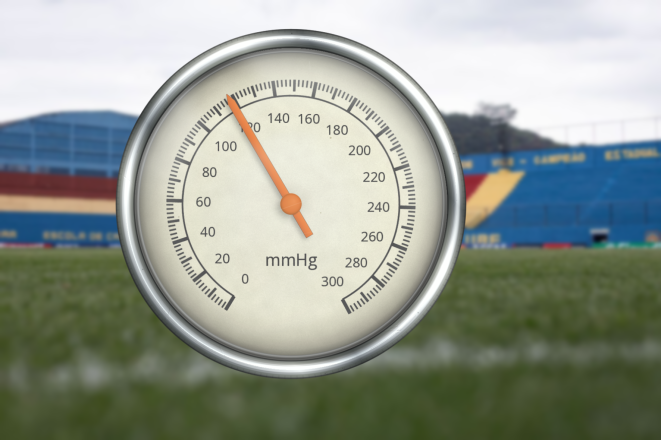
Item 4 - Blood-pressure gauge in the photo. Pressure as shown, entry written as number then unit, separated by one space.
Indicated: 118 mmHg
